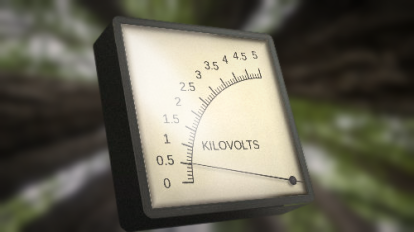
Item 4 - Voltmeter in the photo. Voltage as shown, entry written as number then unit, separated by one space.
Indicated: 0.5 kV
